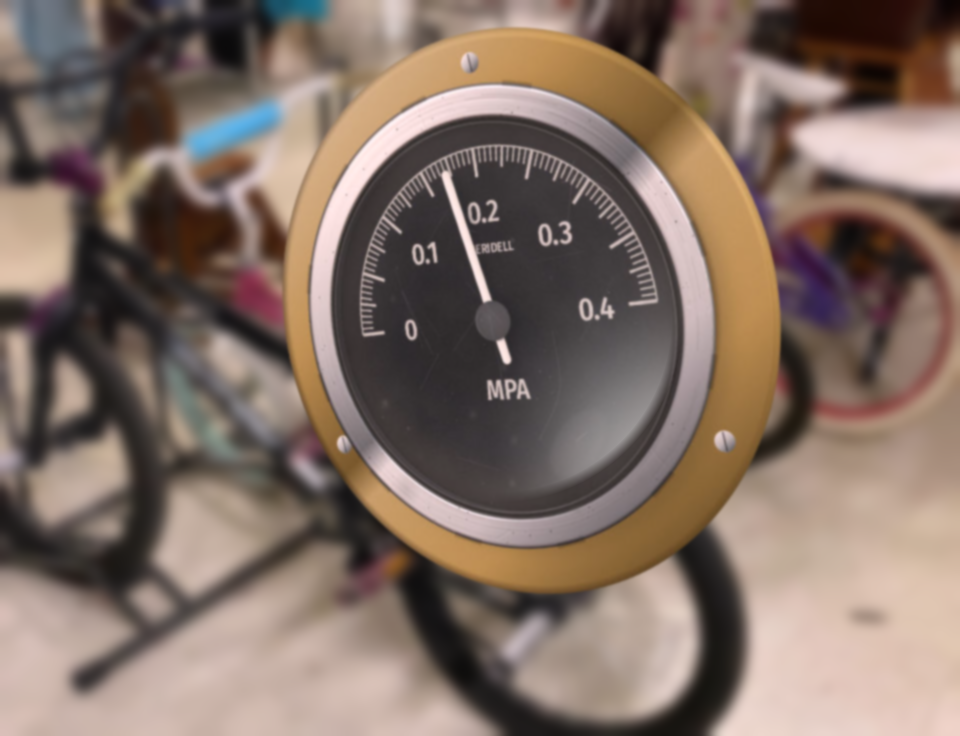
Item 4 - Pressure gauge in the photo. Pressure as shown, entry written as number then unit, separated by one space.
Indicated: 0.175 MPa
